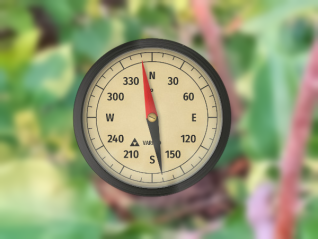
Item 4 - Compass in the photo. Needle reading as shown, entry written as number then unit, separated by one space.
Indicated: 350 °
